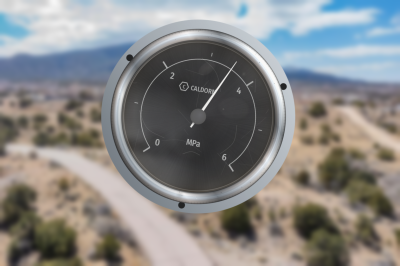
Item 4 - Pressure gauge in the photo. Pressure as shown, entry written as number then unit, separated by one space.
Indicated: 3.5 MPa
